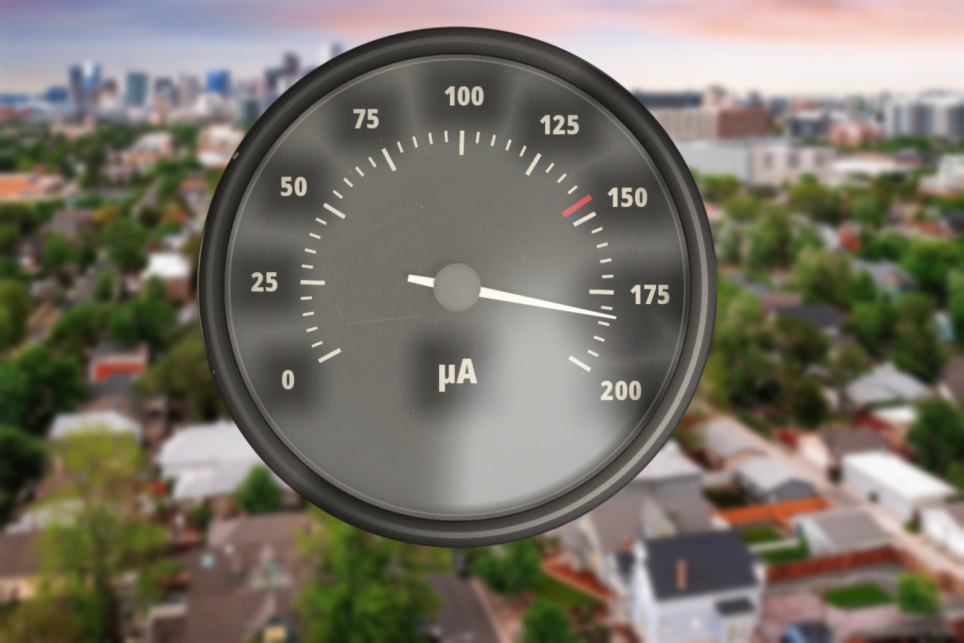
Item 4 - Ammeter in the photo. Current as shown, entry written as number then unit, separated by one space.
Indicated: 182.5 µA
